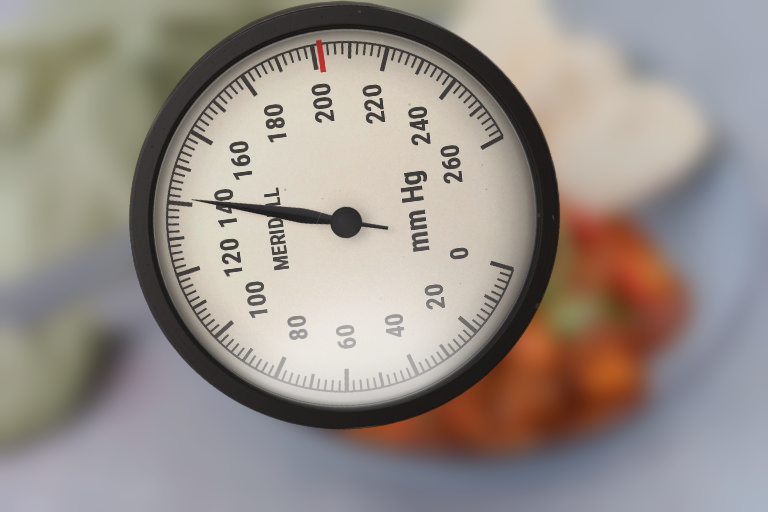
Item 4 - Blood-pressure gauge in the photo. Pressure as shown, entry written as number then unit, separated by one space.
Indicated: 142 mmHg
